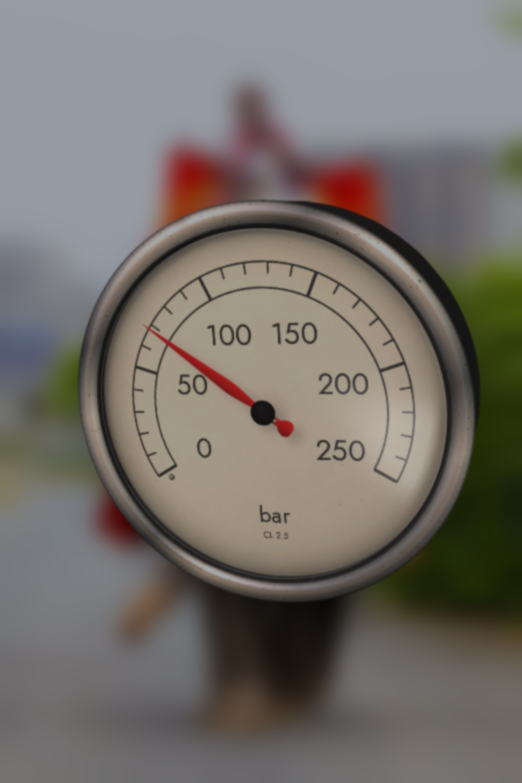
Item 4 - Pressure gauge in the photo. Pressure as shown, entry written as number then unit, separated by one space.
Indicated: 70 bar
